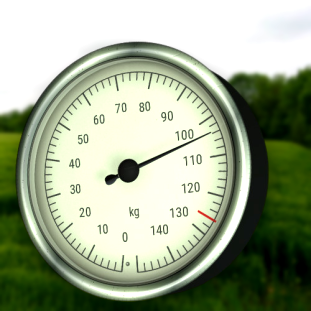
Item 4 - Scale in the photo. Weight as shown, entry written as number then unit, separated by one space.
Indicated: 104 kg
